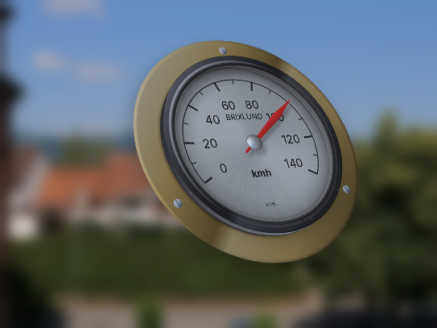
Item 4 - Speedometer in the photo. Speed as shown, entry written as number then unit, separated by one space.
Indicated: 100 km/h
